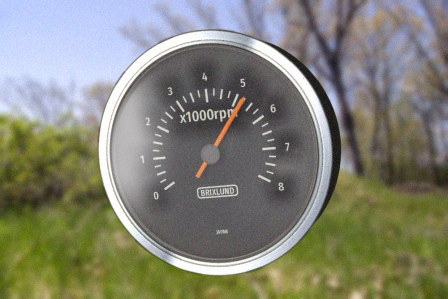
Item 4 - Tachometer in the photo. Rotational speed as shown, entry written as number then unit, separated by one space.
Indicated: 5250 rpm
